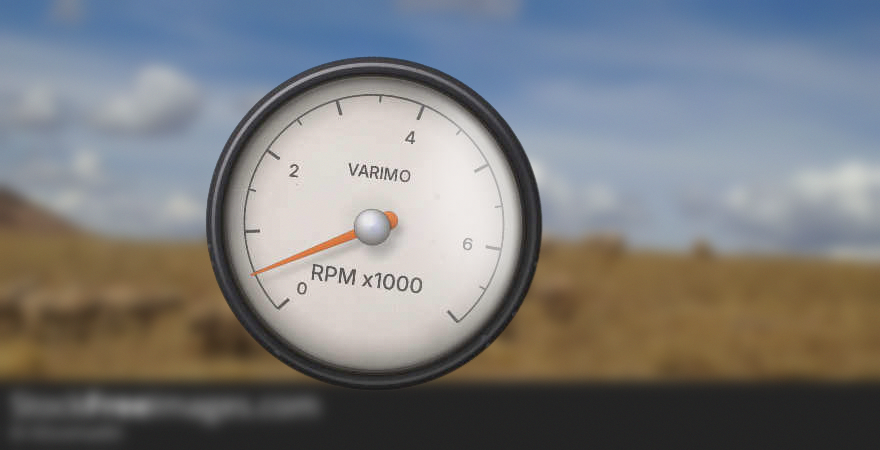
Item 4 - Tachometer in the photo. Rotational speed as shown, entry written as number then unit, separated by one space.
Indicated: 500 rpm
